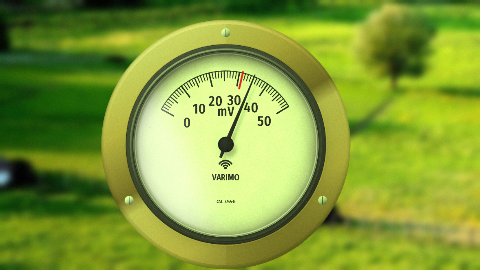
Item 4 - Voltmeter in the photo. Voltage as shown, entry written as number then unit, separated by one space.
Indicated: 35 mV
